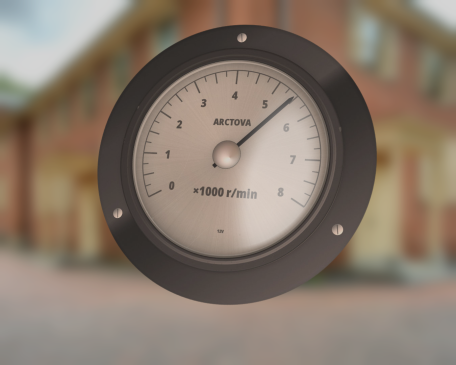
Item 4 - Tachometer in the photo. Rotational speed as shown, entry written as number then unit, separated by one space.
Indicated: 5500 rpm
